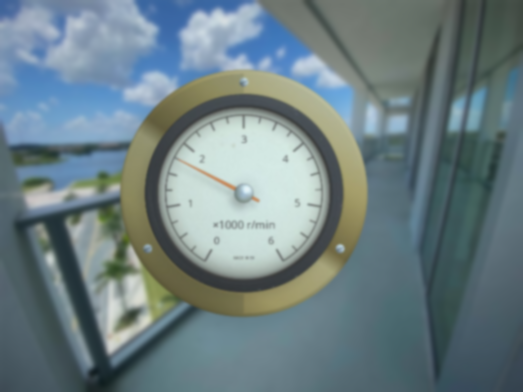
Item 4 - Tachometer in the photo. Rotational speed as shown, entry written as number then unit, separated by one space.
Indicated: 1750 rpm
